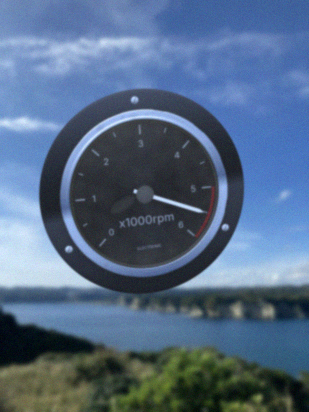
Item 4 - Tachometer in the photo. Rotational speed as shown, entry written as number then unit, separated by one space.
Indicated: 5500 rpm
